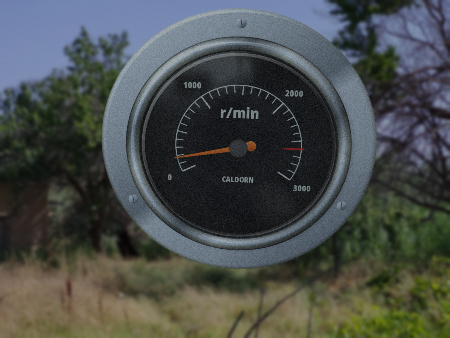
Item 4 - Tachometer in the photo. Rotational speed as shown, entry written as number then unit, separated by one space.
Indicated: 200 rpm
